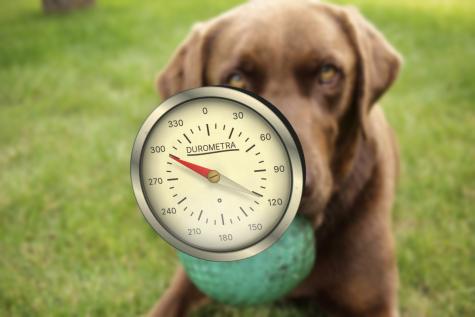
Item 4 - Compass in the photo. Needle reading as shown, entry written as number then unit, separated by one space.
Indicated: 300 °
